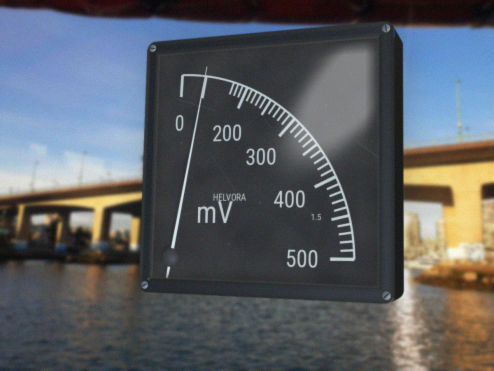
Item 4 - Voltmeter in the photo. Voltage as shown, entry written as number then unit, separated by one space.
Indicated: 100 mV
